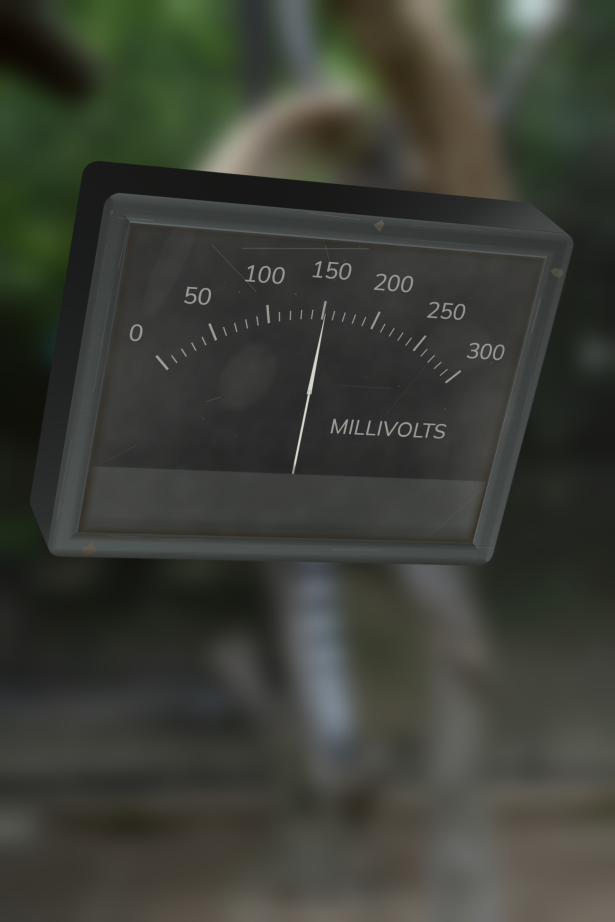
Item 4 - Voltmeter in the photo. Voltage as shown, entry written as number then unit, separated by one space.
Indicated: 150 mV
